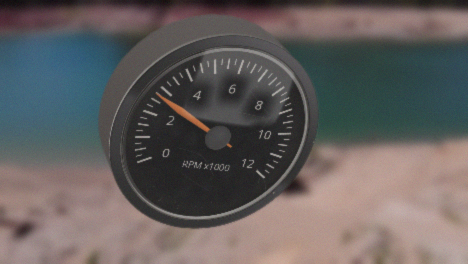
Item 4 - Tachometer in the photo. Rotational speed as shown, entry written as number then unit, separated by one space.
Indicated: 2750 rpm
